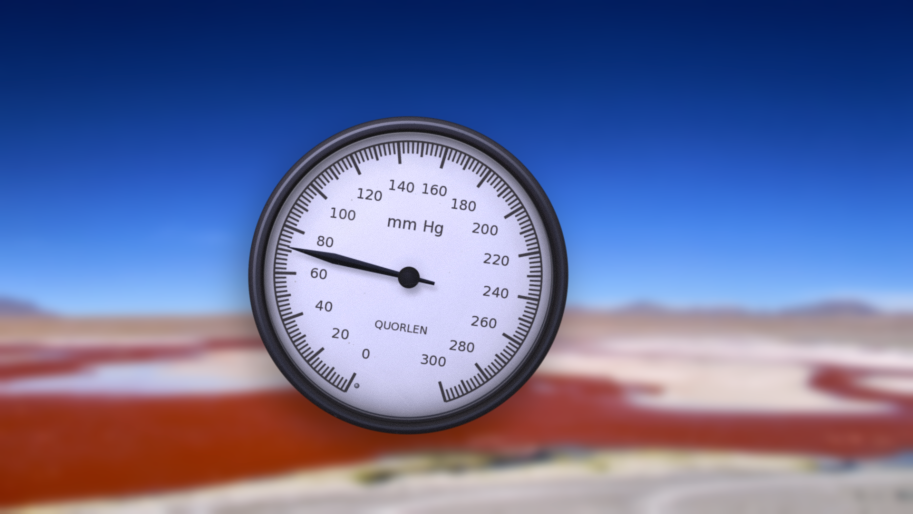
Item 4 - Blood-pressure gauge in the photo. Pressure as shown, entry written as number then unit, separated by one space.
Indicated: 72 mmHg
